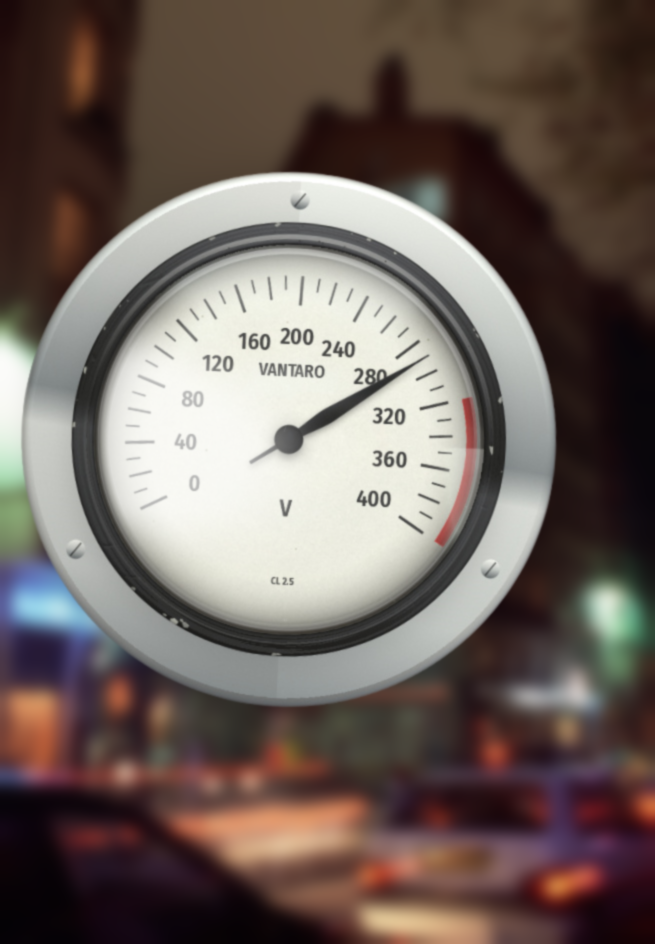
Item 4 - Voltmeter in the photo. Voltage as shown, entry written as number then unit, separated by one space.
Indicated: 290 V
